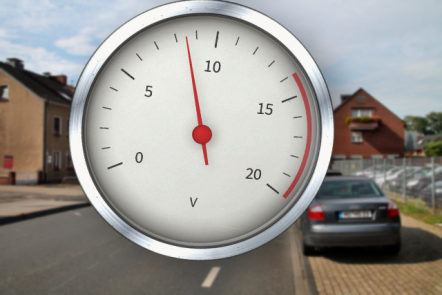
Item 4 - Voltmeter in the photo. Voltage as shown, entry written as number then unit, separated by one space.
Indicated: 8.5 V
